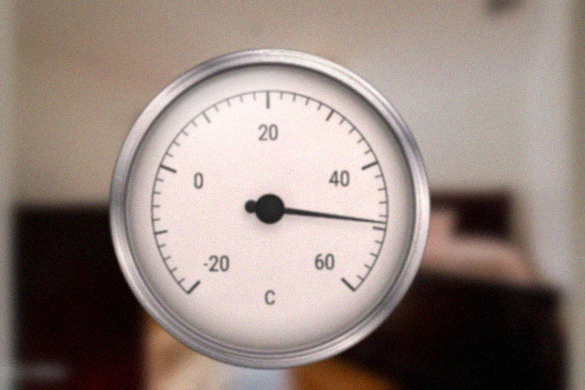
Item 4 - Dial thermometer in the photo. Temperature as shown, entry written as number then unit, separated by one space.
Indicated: 49 °C
